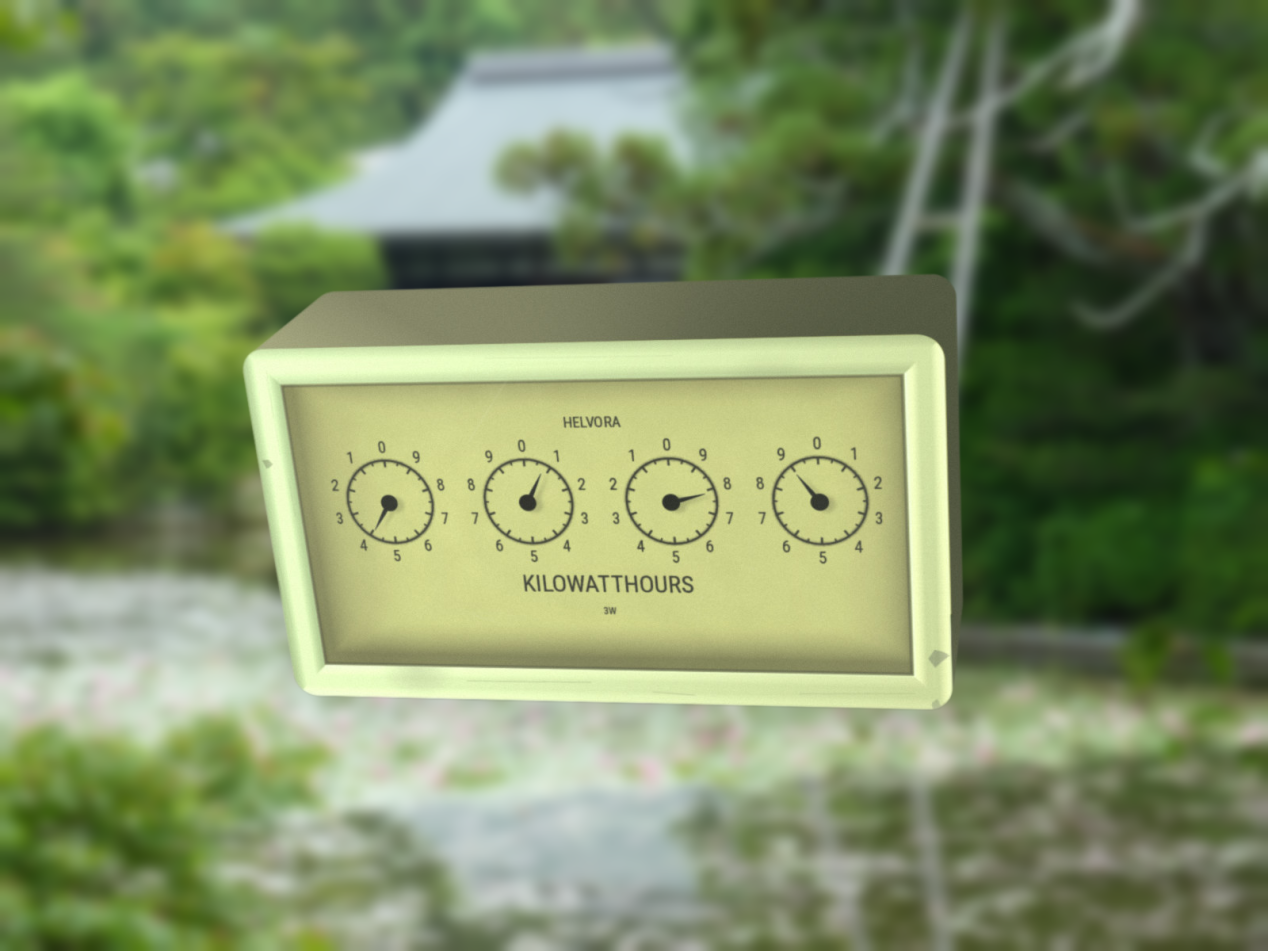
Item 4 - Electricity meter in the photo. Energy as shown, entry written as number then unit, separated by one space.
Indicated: 4079 kWh
